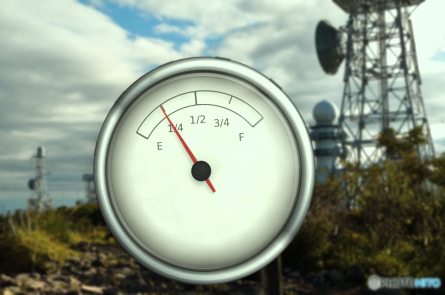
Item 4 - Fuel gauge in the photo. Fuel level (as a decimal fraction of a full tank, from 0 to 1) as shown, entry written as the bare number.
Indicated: 0.25
